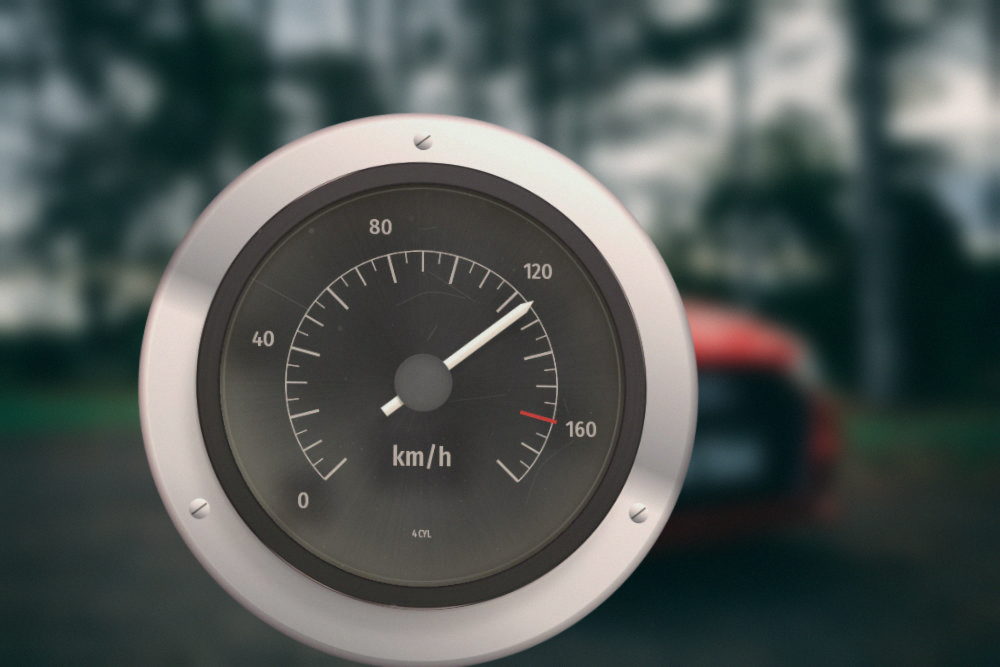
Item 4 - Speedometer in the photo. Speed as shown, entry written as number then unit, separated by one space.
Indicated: 125 km/h
